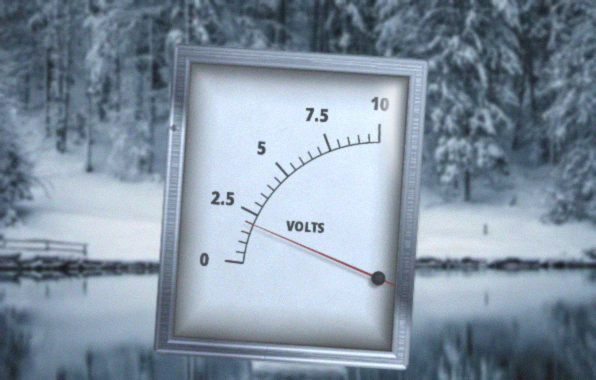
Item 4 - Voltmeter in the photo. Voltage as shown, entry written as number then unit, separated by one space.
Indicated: 2 V
